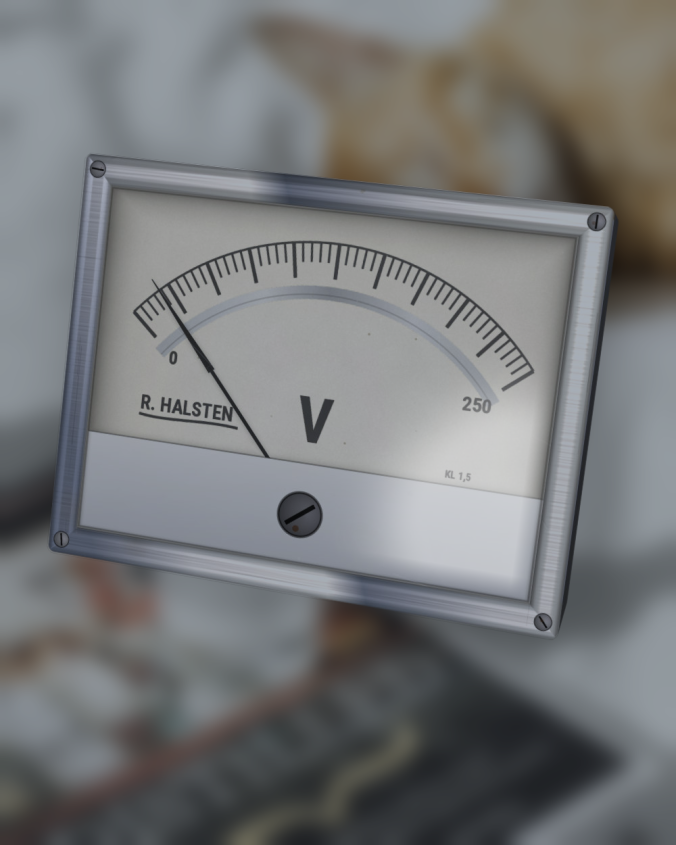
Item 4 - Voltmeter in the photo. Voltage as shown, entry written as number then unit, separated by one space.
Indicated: 20 V
